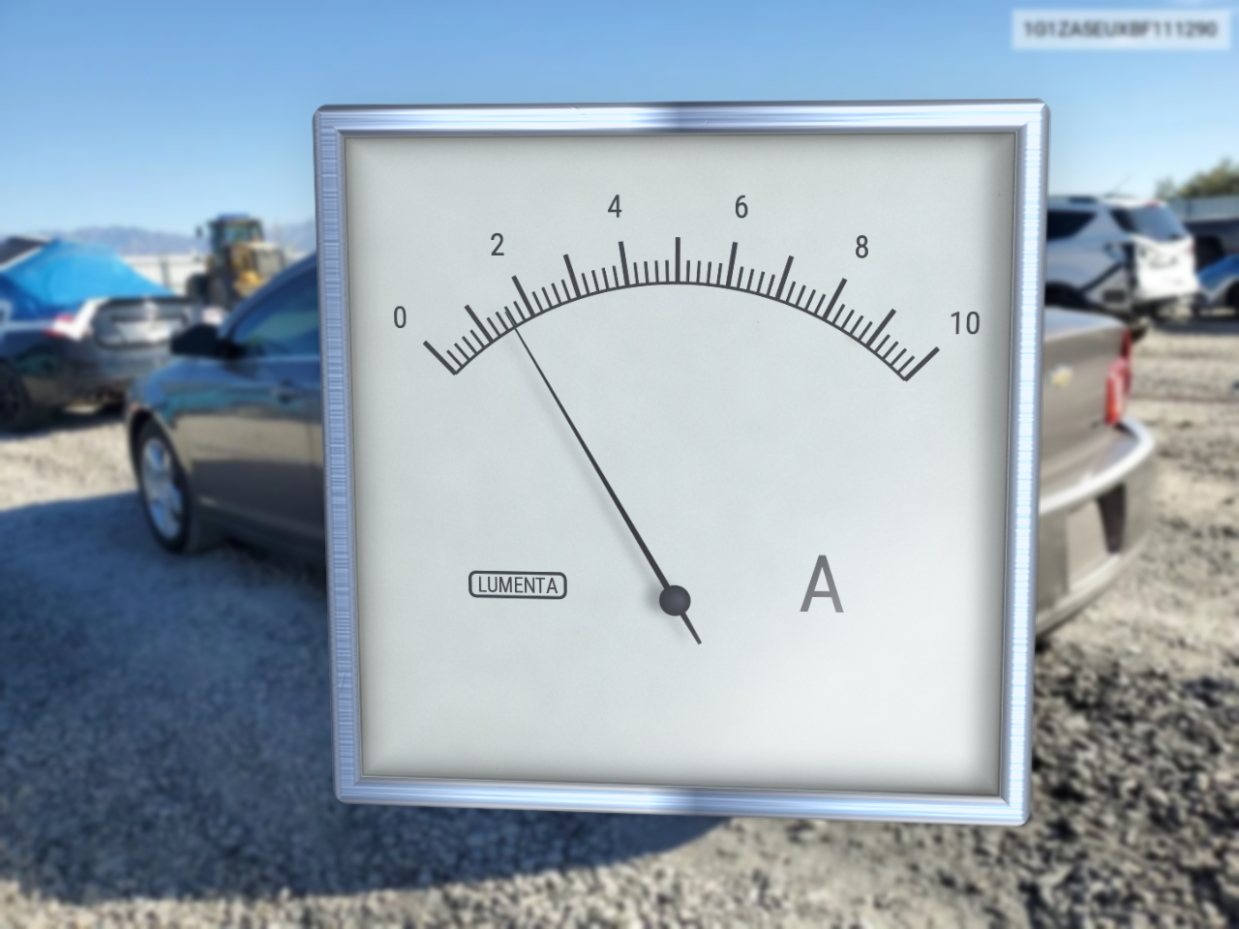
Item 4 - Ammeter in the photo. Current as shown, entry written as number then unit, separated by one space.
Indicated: 1.6 A
